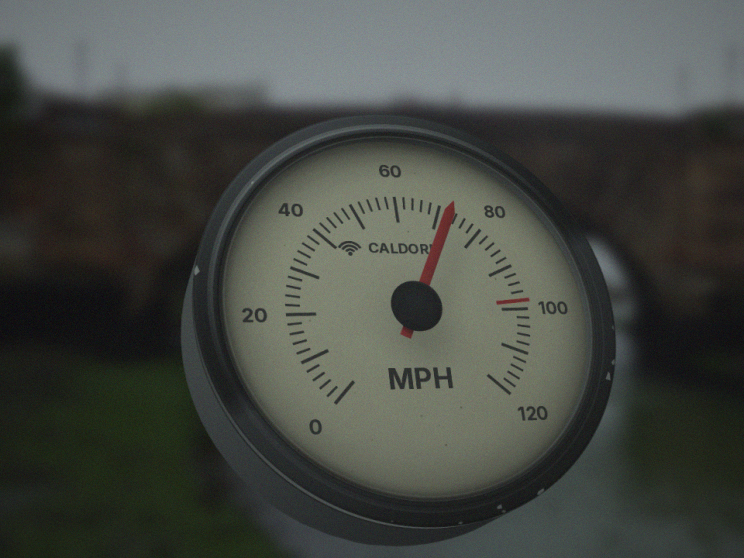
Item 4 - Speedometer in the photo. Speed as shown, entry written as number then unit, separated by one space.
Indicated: 72 mph
